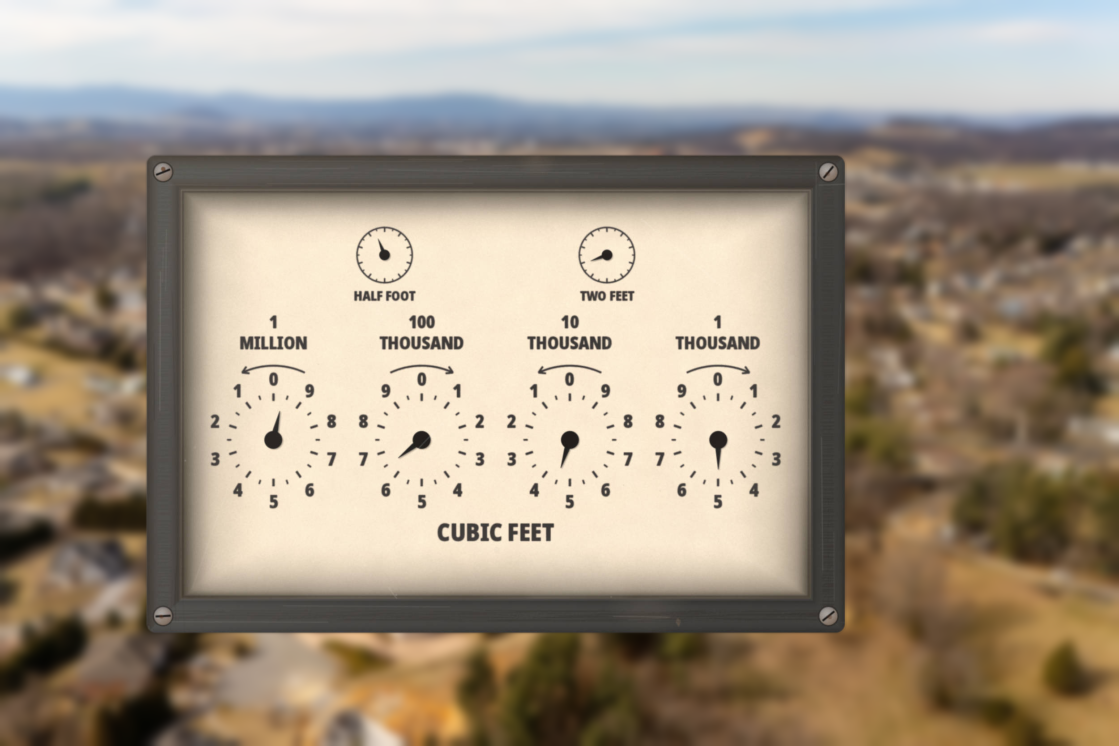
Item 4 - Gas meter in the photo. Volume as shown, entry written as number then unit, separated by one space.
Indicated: 964500 ft³
